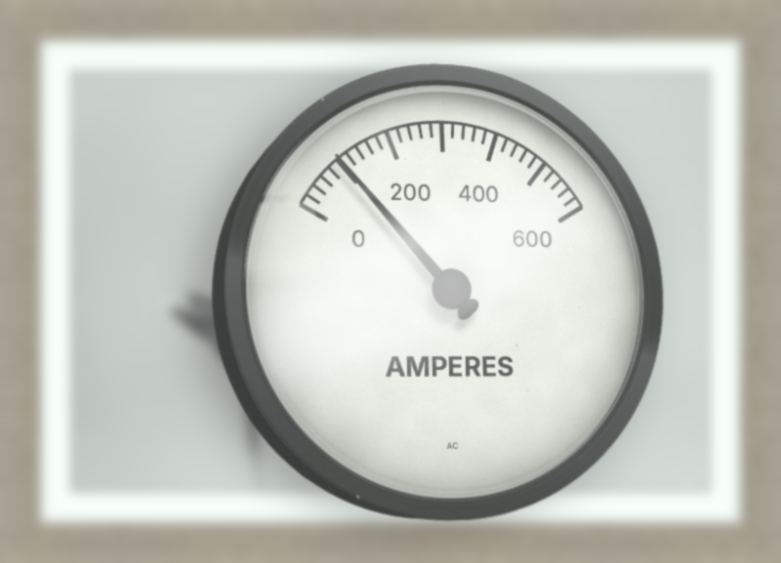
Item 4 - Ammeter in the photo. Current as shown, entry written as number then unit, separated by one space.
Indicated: 100 A
